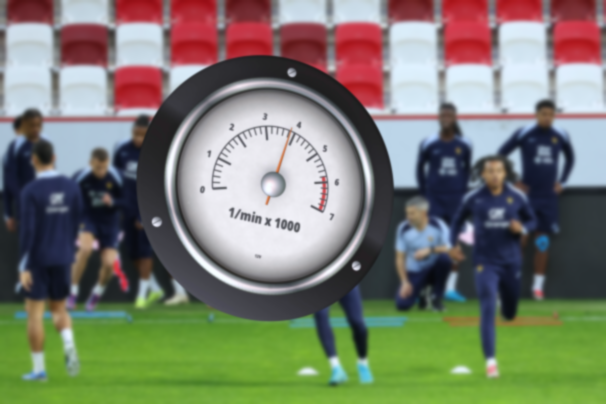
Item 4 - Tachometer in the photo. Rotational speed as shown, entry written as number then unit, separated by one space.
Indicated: 3800 rpm
